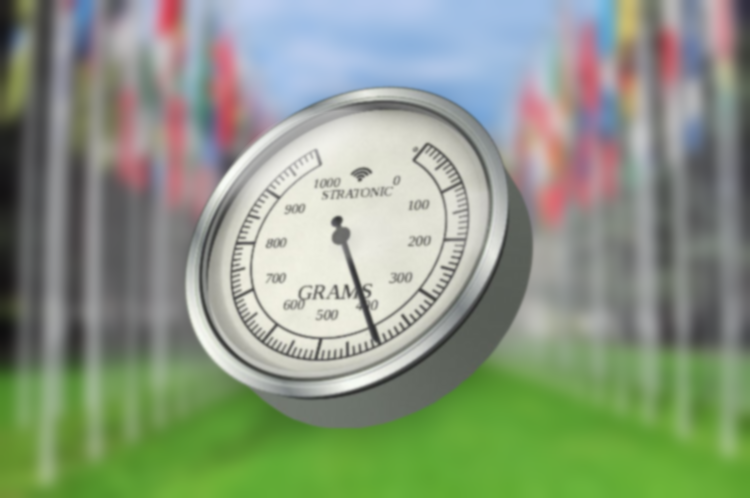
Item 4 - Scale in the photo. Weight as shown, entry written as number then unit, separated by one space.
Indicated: 400 g
